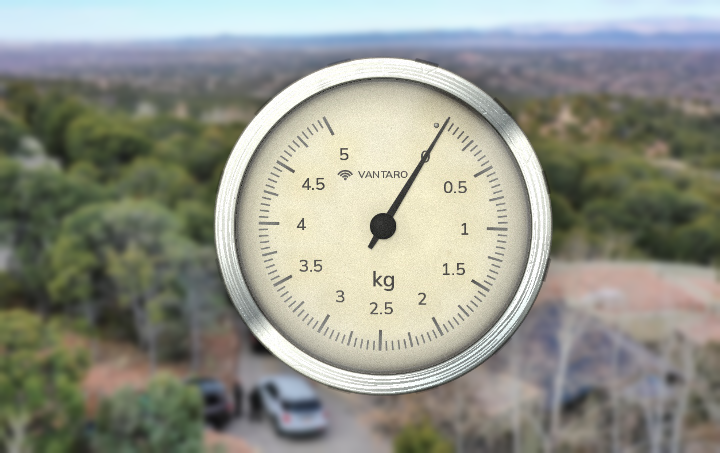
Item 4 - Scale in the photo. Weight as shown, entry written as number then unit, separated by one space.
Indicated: 0 kg
